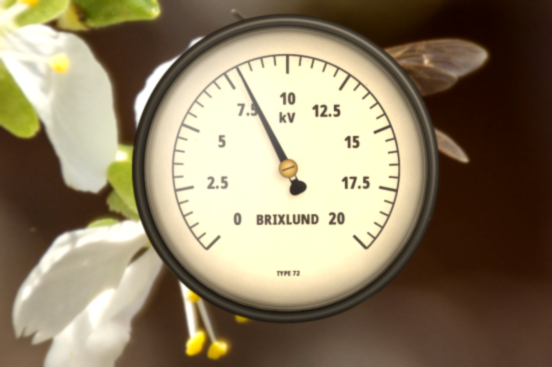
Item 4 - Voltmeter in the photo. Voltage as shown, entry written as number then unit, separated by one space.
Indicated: 8 kV
